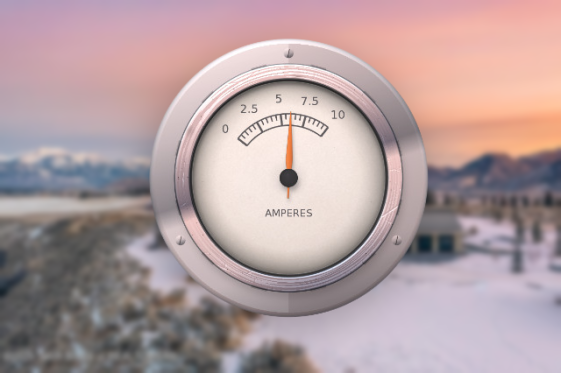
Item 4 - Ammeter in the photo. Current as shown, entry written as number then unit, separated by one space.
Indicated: 6 A
